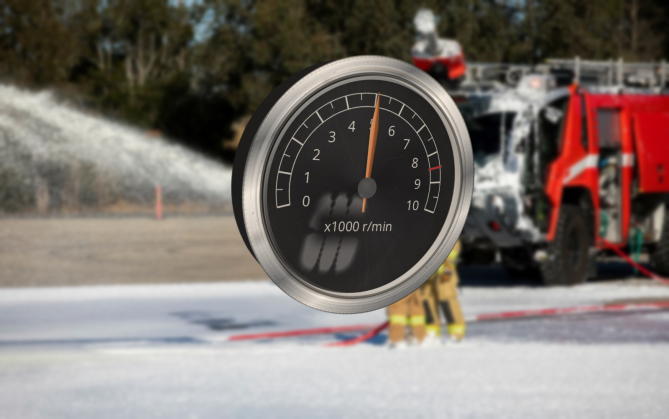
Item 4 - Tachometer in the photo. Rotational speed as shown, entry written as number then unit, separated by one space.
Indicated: 5000 rpm
